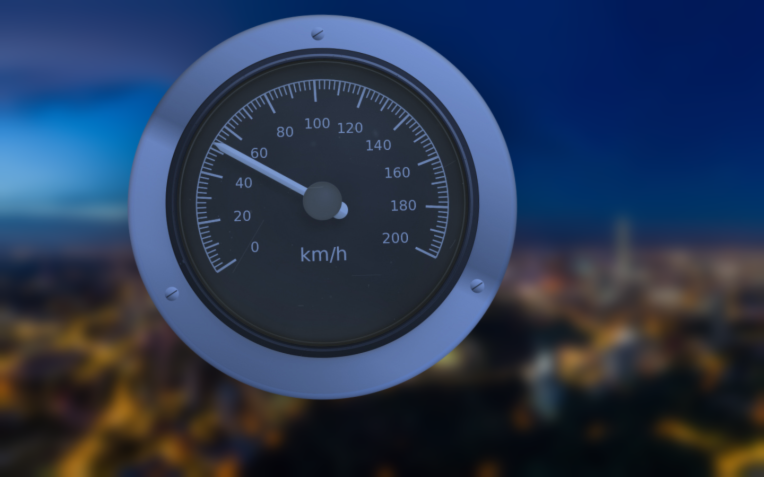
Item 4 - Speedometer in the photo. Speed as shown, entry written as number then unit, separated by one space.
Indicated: 52 km/h
